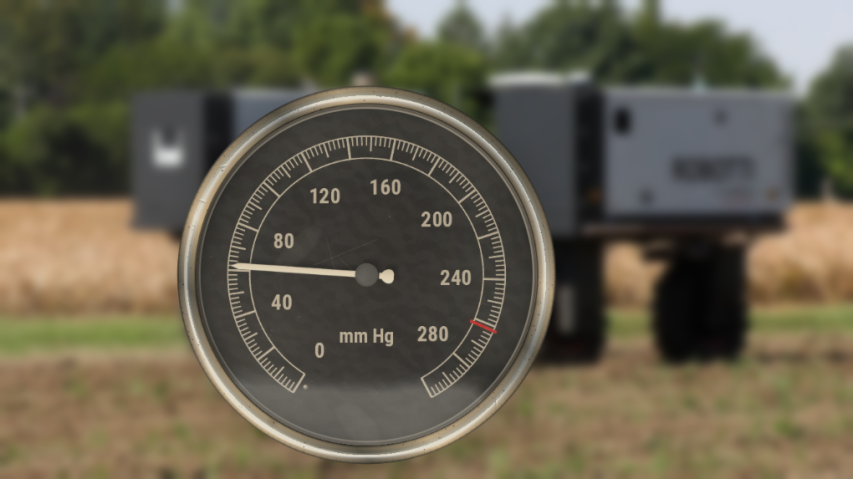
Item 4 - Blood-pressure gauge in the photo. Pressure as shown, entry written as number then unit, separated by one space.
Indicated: 62 mmHg
